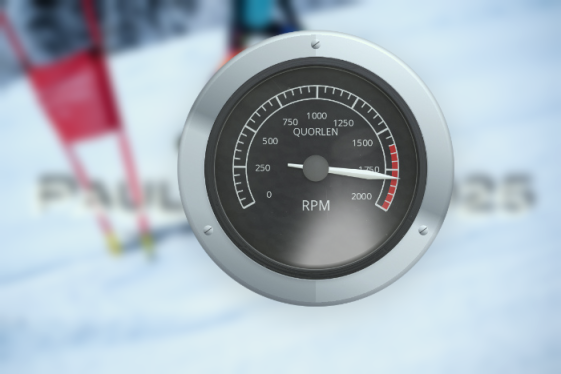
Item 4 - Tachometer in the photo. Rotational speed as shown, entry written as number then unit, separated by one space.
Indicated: 1800 rpm
